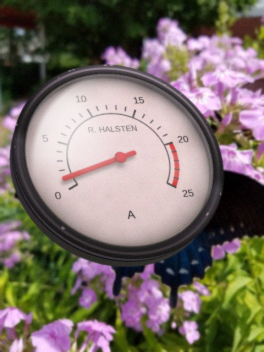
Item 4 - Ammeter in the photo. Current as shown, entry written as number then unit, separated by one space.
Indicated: 1 A
